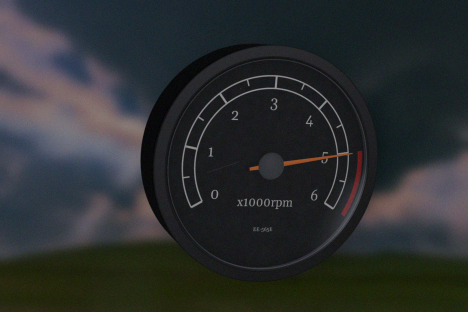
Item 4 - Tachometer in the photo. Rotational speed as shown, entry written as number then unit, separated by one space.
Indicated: 5000 rpm
